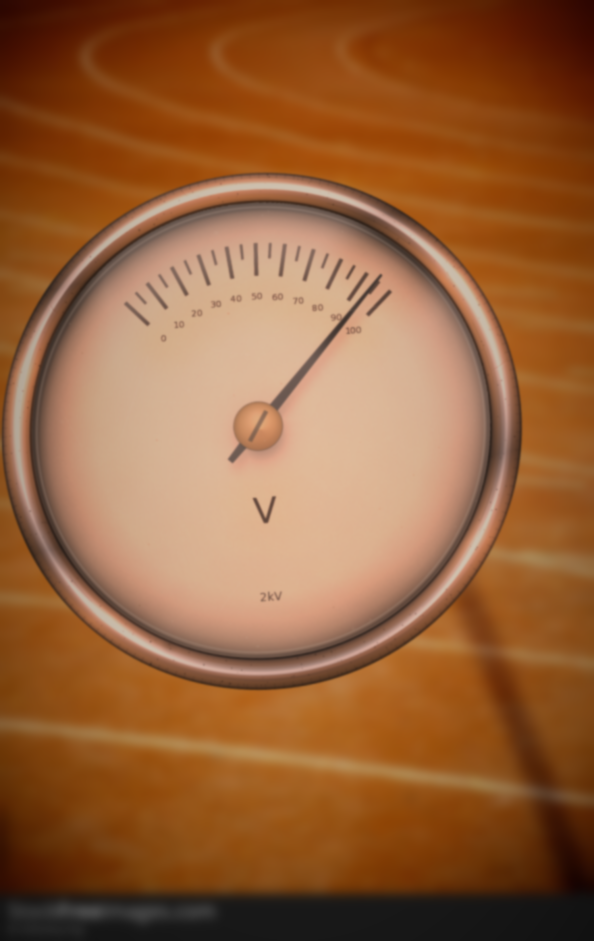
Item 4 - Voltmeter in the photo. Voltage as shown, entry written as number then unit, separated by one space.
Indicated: 95 V
